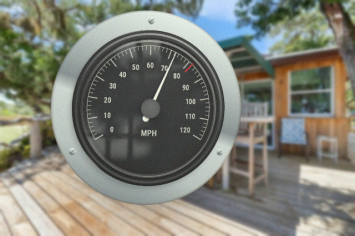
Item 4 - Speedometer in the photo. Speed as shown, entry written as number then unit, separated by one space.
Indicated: 72 mph
